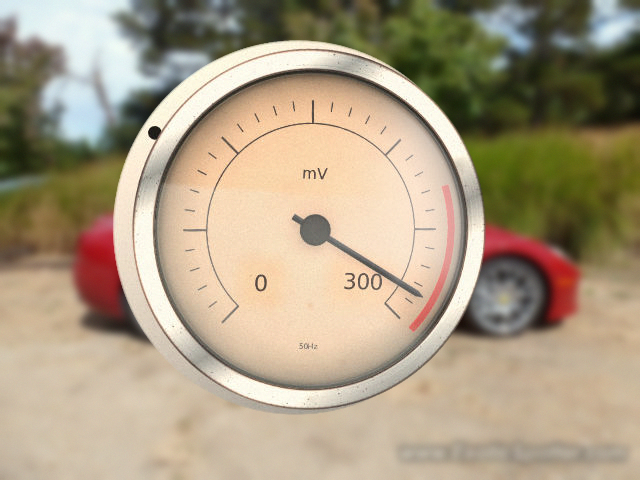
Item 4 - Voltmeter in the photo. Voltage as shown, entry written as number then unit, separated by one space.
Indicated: 285 mV
